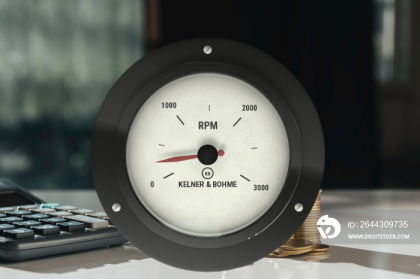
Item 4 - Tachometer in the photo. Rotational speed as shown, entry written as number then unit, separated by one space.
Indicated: 250 rpm
